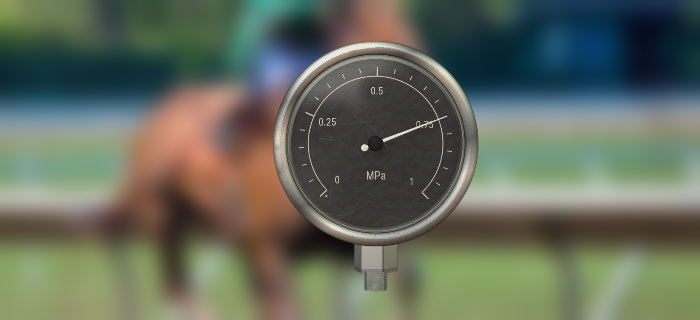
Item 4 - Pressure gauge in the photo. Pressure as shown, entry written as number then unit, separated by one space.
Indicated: 0.75 MPa
